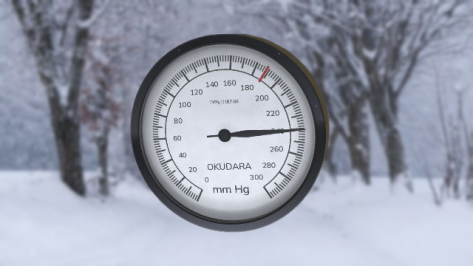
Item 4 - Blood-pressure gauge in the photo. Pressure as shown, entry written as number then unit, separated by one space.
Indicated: 240 mmHg
